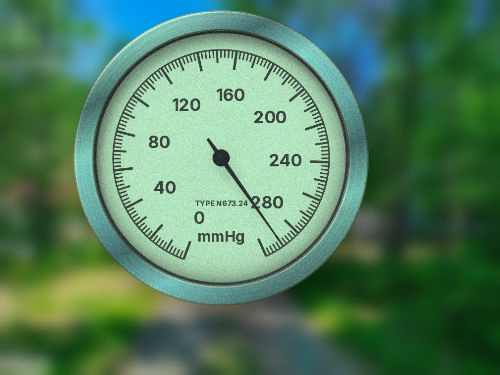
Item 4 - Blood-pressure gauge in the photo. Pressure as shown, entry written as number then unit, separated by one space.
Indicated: 290 mmHg
